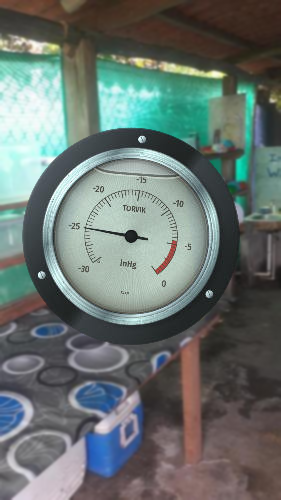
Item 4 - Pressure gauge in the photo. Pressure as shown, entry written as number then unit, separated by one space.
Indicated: -25 inHg
